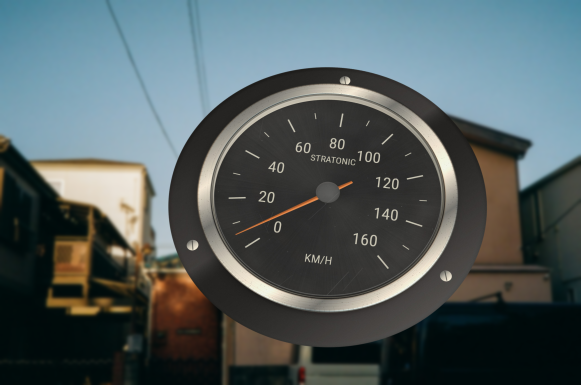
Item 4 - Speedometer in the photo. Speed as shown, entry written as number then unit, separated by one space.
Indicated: 5 km/h
